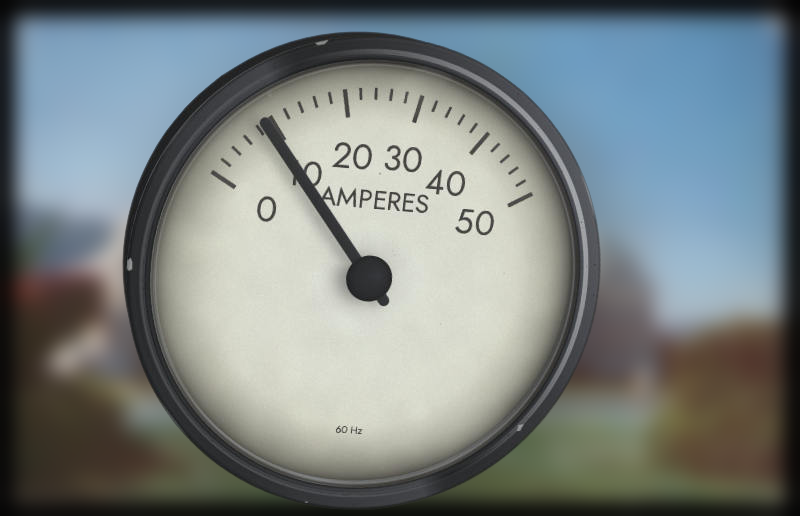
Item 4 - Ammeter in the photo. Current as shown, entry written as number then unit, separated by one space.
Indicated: 9 A
